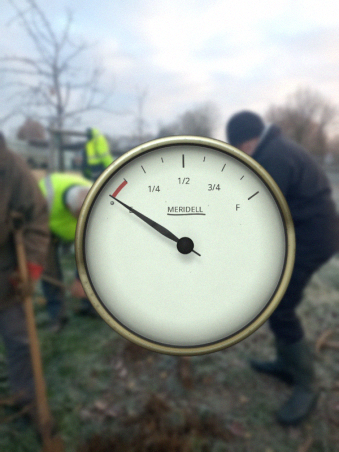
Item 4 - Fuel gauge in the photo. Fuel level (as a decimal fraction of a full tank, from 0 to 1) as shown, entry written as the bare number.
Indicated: 0
